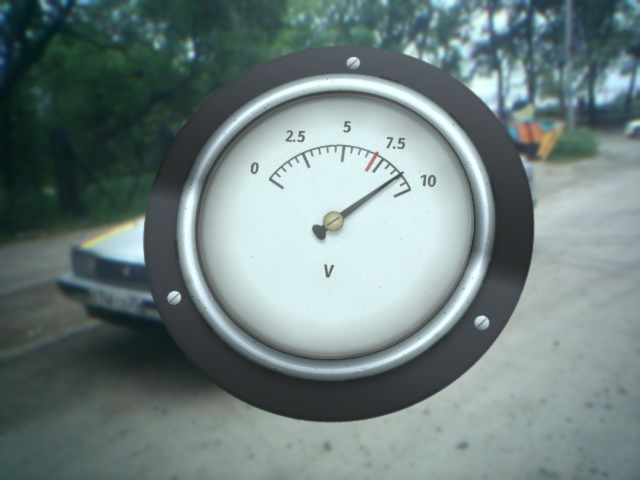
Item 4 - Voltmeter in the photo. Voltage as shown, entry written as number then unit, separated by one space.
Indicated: 9 V
